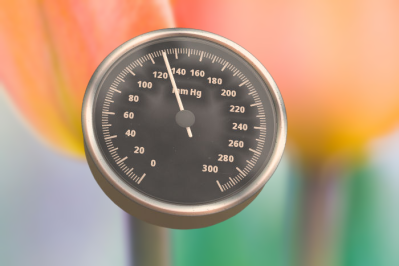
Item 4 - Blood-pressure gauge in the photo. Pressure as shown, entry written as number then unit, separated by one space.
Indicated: 130 mmHg
